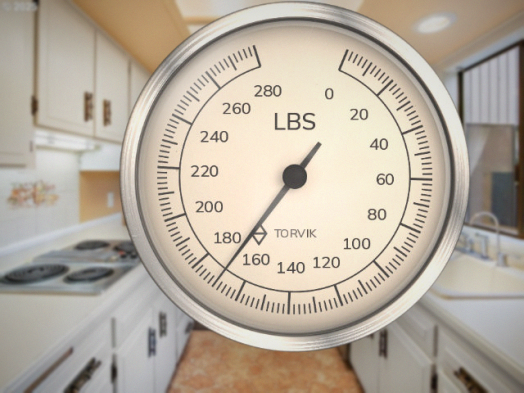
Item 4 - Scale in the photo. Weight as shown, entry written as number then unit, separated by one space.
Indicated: 170 lb
